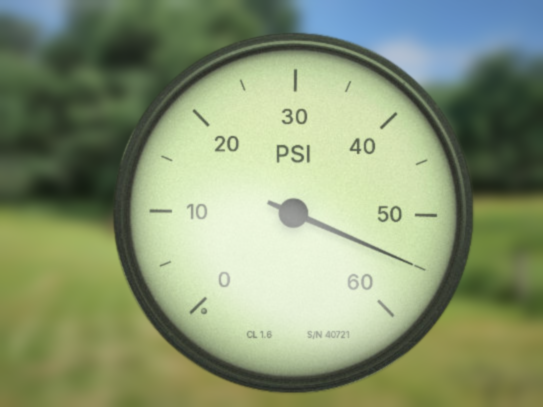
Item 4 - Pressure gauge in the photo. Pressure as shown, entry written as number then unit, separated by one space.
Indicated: 55 psi
